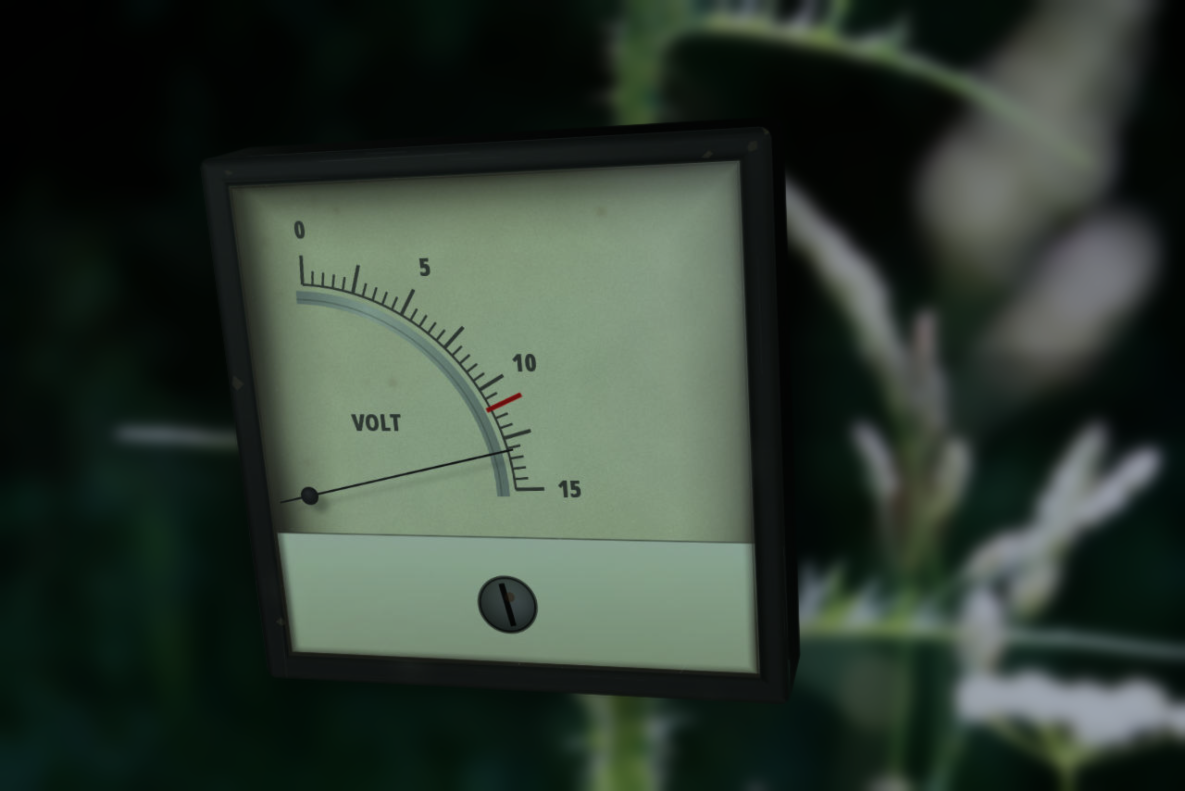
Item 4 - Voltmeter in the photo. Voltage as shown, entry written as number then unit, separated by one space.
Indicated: 13 V
